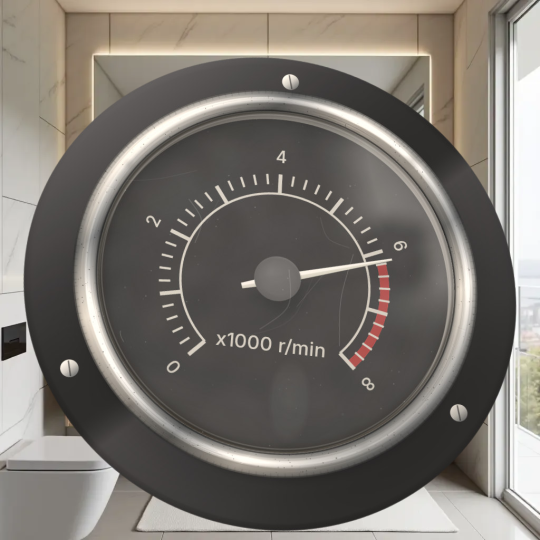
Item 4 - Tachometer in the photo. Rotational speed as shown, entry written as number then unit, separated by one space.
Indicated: 6200 rpm
